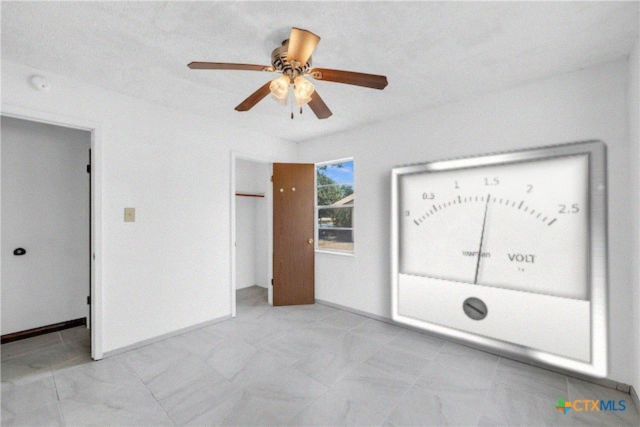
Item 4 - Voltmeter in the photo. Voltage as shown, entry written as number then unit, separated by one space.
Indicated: 1.5 V
